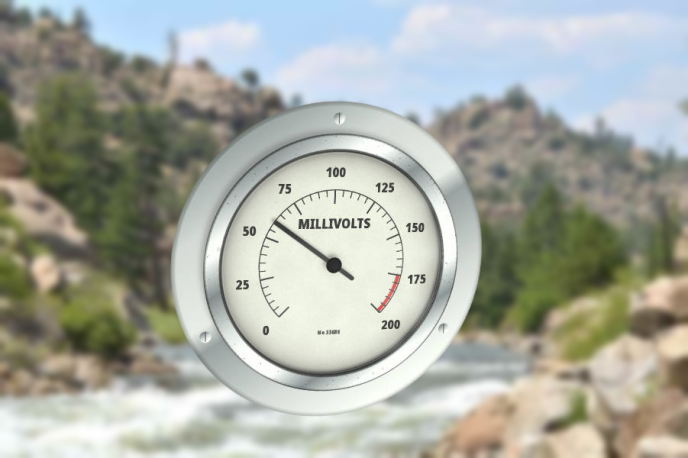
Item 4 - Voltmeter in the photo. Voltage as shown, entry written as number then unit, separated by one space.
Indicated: 60 mV
